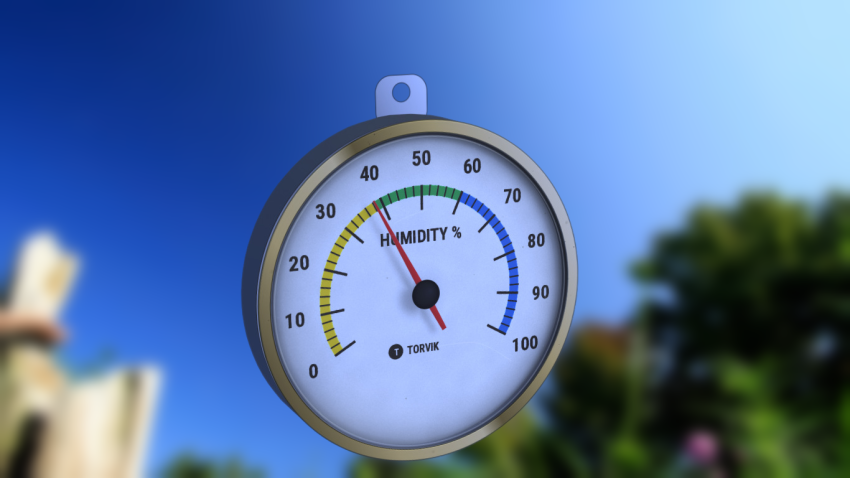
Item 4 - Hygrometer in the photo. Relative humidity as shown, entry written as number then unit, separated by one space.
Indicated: 38 %
